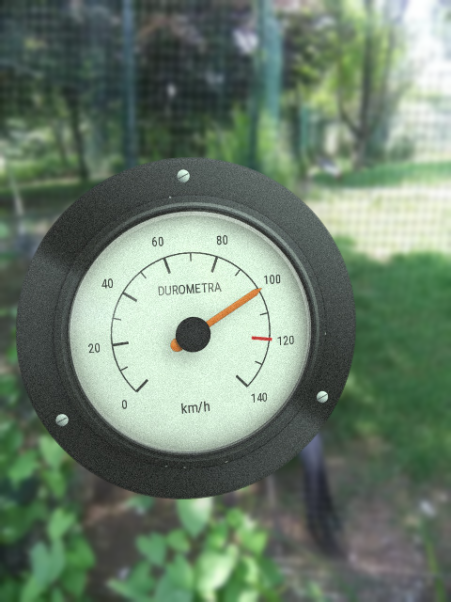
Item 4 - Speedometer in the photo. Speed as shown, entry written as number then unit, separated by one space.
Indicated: 100 km/h
